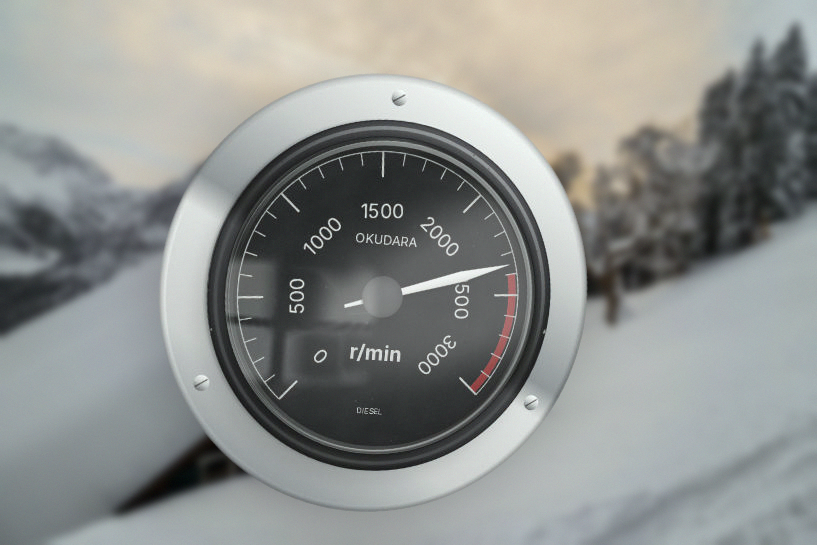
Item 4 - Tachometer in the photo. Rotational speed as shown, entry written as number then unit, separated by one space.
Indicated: 2350 rpm
